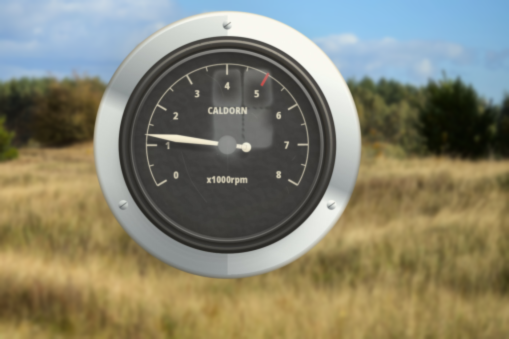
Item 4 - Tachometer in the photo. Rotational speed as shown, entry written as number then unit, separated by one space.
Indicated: 1250 rpm
